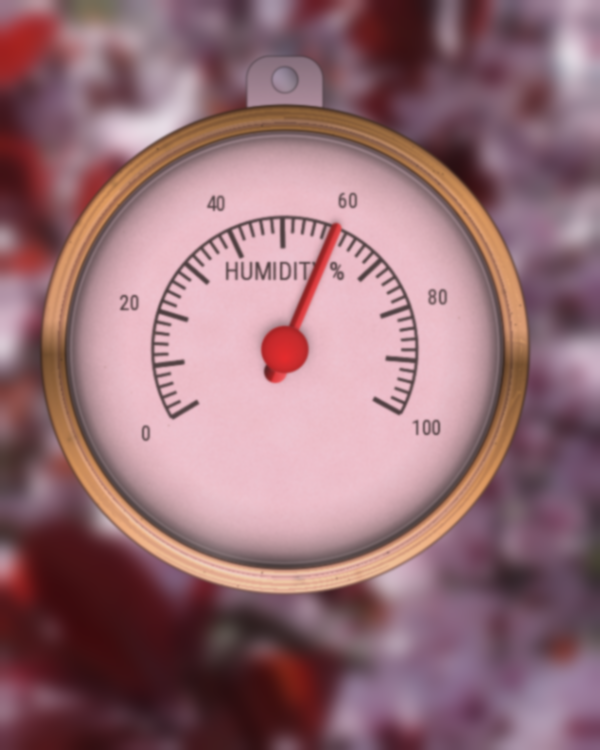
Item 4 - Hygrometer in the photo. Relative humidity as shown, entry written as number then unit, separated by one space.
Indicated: 60 %
